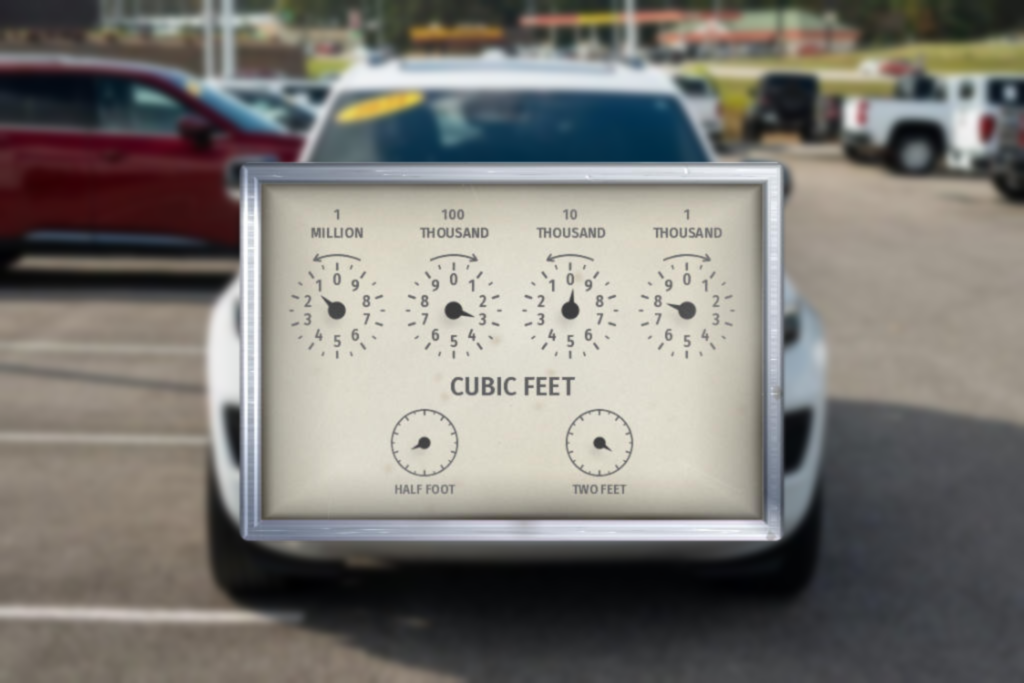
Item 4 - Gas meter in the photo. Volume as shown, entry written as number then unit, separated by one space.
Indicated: 129800 ft³
